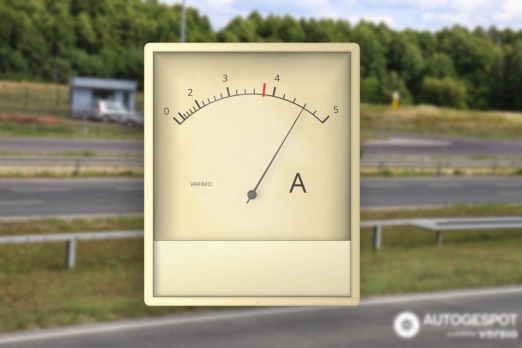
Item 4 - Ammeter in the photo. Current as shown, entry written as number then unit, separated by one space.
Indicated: 4.6 A
